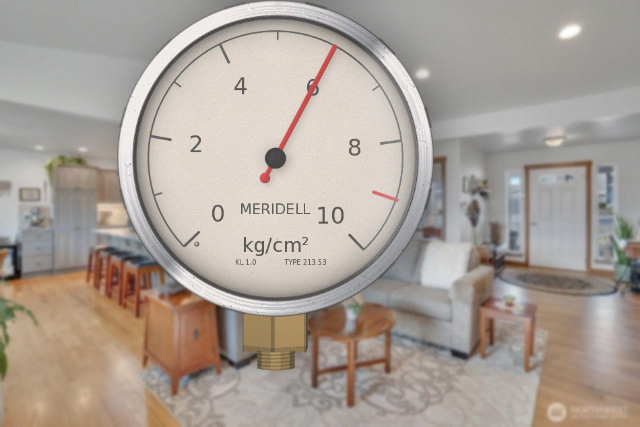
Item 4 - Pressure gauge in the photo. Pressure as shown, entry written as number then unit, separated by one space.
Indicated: 6 kg/cm²
